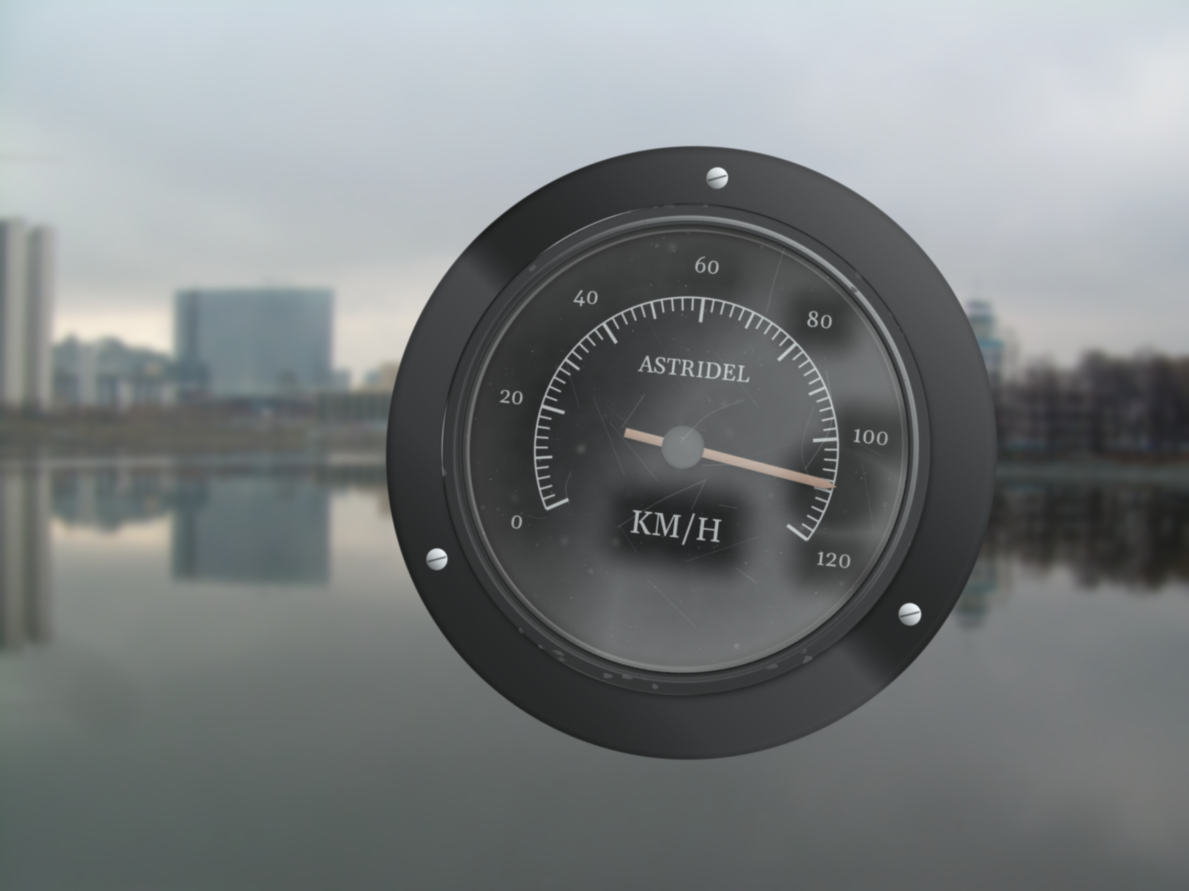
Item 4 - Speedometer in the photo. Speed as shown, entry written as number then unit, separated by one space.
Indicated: 109 km/h
